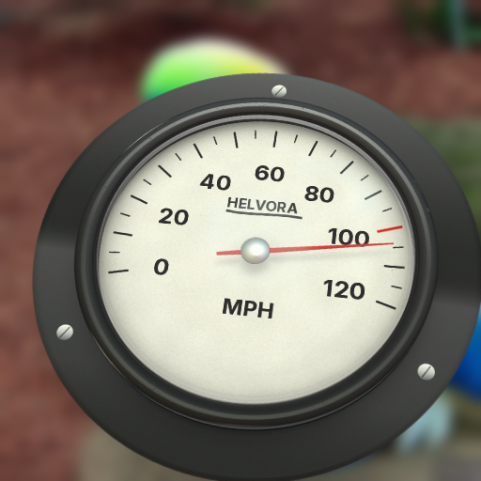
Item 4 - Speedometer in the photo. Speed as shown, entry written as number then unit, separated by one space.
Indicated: 105 mph
